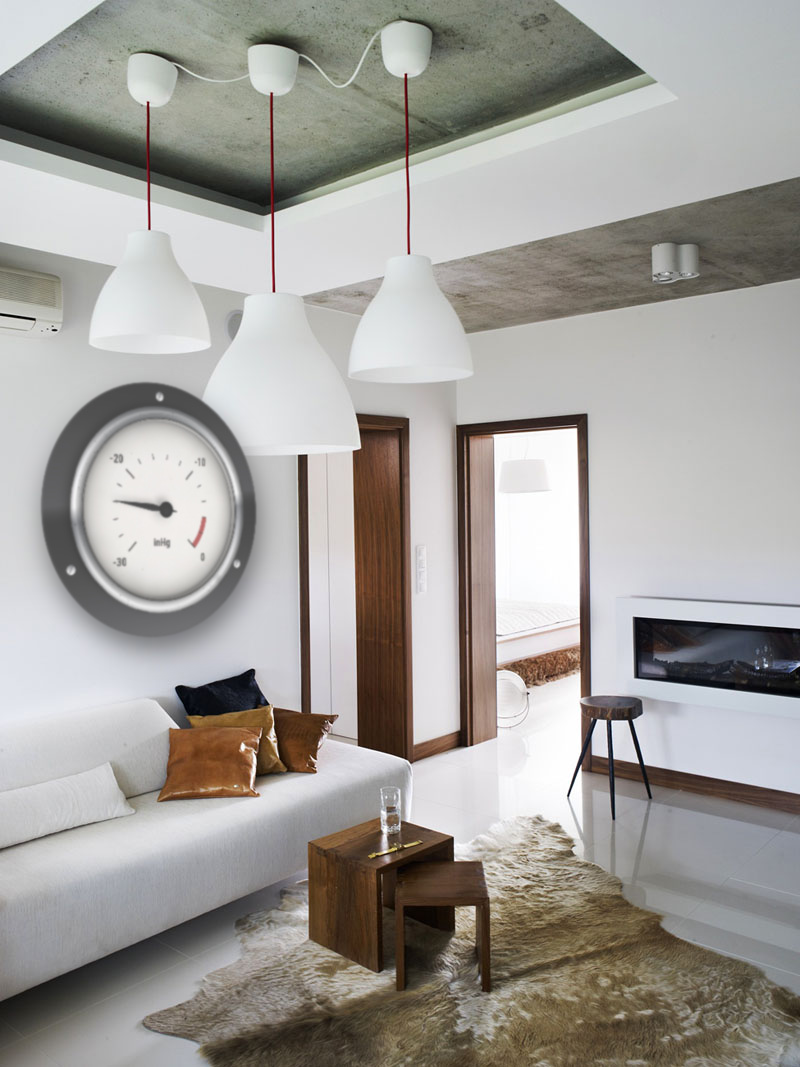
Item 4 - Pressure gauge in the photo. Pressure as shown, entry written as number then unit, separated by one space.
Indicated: -24 inHg
